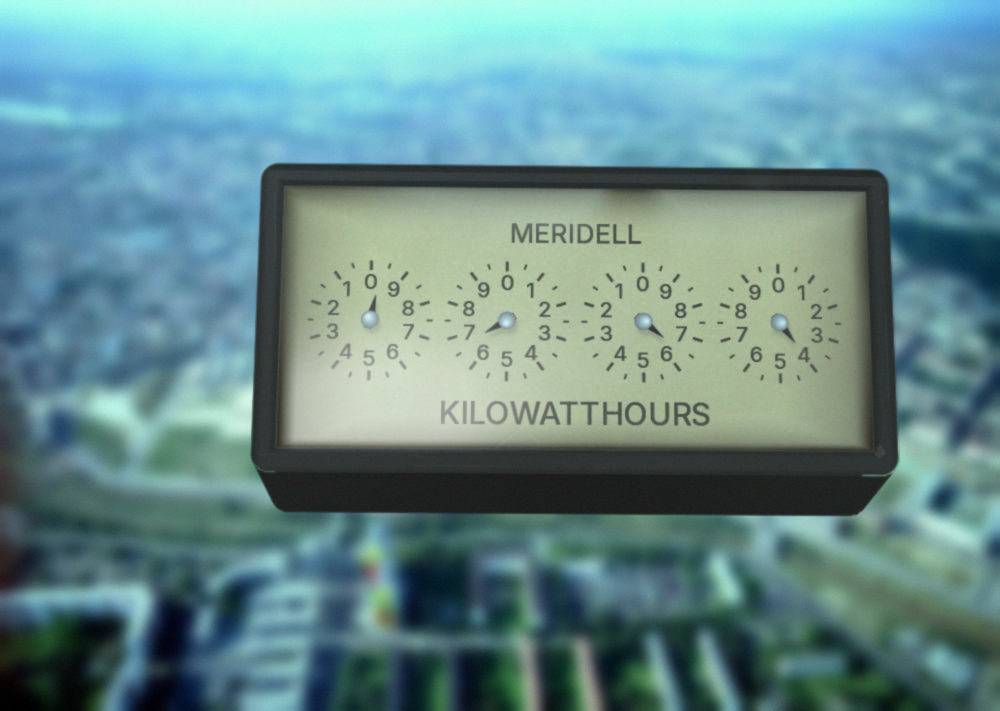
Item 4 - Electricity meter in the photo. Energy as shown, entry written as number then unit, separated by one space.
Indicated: 9664 kWh
